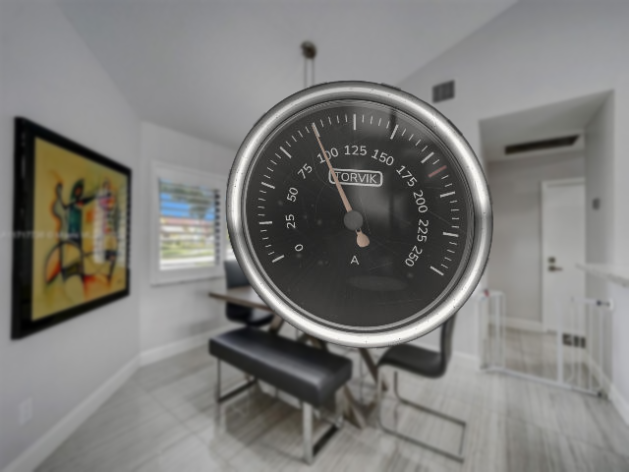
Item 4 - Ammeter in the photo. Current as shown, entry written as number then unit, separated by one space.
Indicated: 100 A
